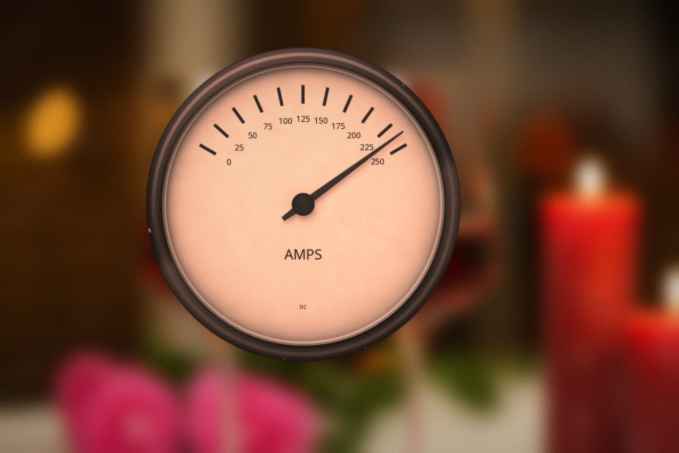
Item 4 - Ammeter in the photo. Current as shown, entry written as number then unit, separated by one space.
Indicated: 237.5 A
